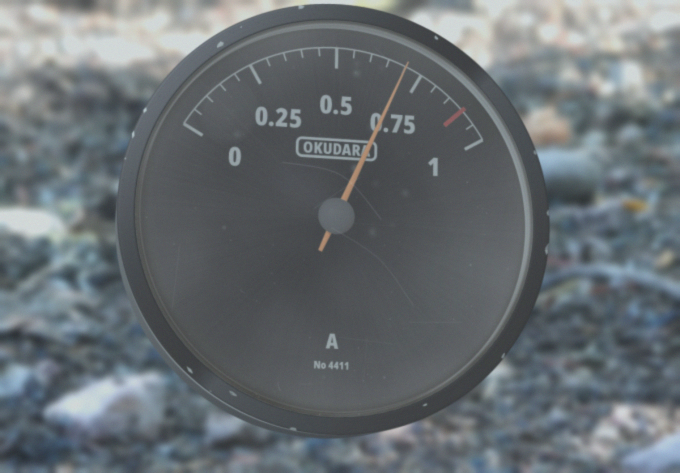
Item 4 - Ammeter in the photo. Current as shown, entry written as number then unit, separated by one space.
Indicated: 0.7 A
